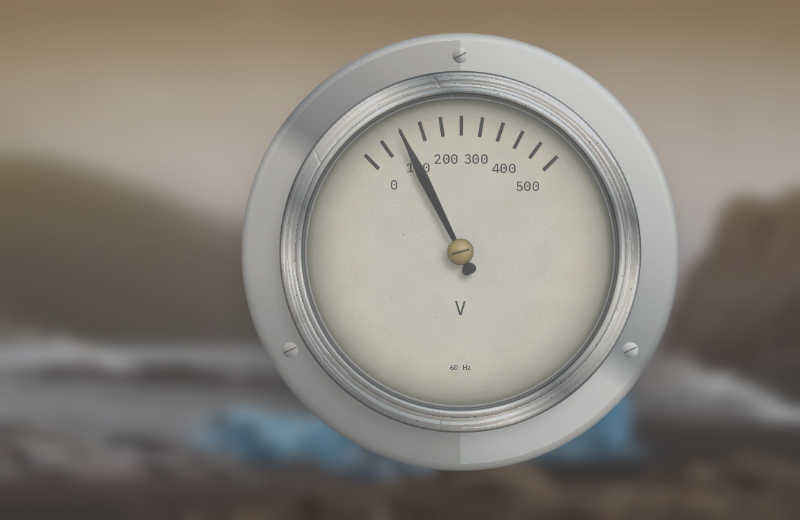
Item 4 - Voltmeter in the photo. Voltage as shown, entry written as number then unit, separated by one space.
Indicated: 100 V
